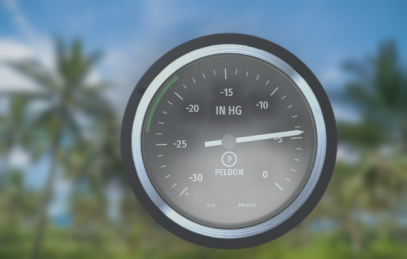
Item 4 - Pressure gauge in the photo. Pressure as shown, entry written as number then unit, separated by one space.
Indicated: -5.5 inHg
